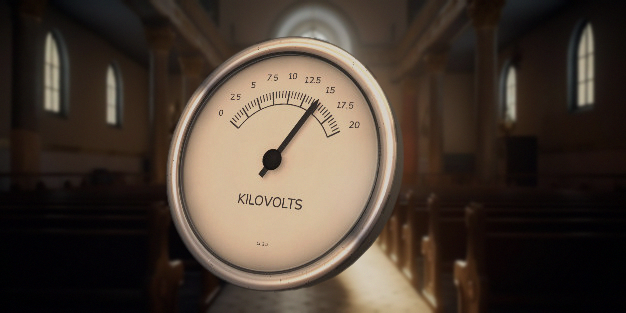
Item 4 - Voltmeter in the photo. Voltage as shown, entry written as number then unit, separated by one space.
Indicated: 15 kV
